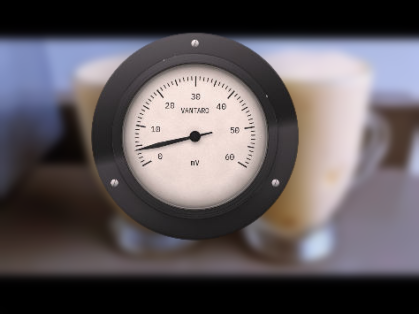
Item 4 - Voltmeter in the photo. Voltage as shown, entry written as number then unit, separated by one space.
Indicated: 4 mV
